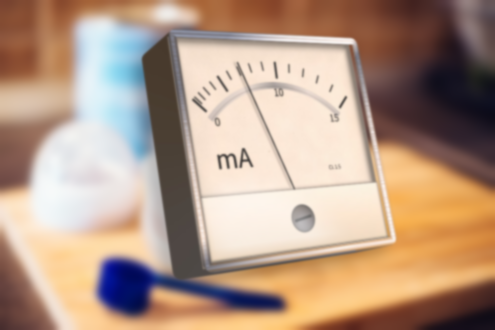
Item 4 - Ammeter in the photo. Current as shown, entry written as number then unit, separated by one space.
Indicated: 7 mA
